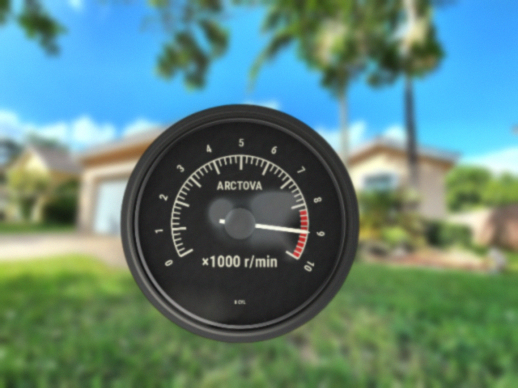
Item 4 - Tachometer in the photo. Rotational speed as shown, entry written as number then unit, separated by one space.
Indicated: 9000 rpm
